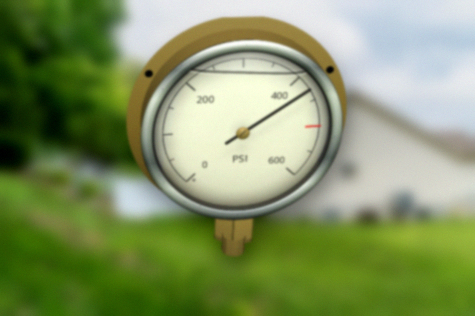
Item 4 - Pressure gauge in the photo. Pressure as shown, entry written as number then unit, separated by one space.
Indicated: 425 psi
